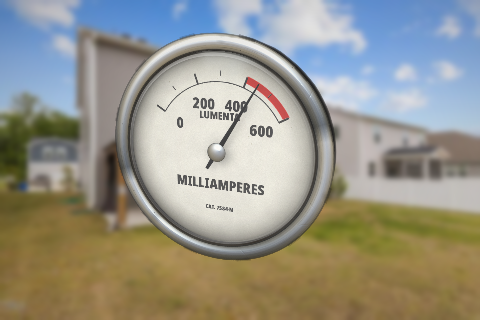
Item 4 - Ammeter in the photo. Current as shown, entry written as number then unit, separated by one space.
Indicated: 450 mA
